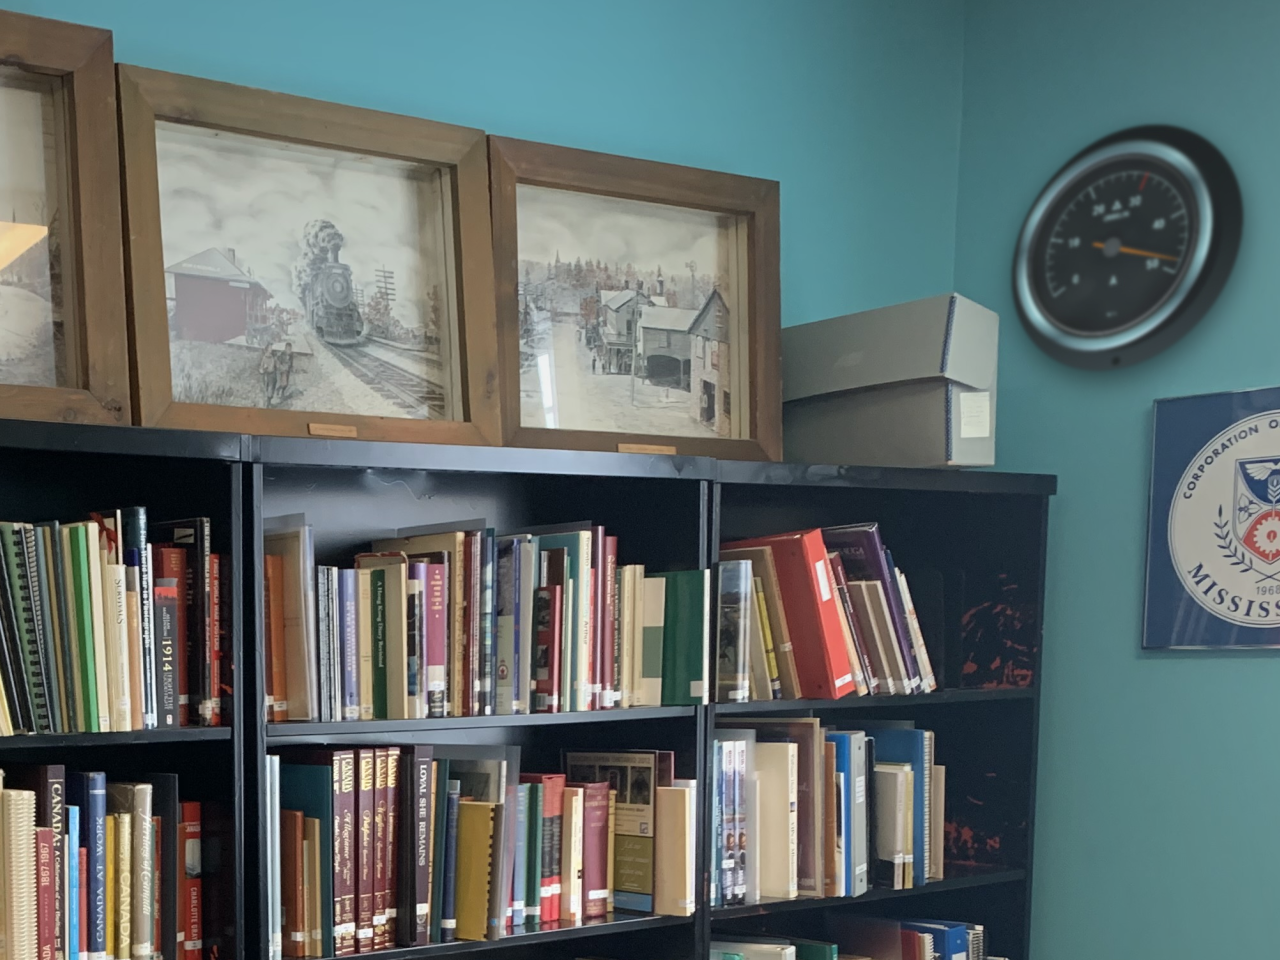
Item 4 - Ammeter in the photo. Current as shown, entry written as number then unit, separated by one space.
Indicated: 48 A
